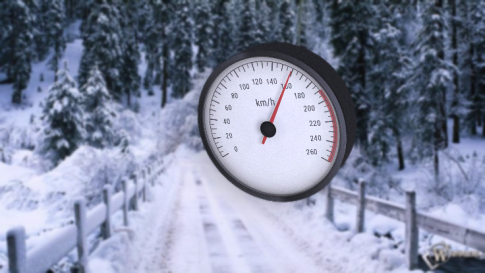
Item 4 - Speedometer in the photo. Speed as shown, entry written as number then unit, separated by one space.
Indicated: 160 km/h
